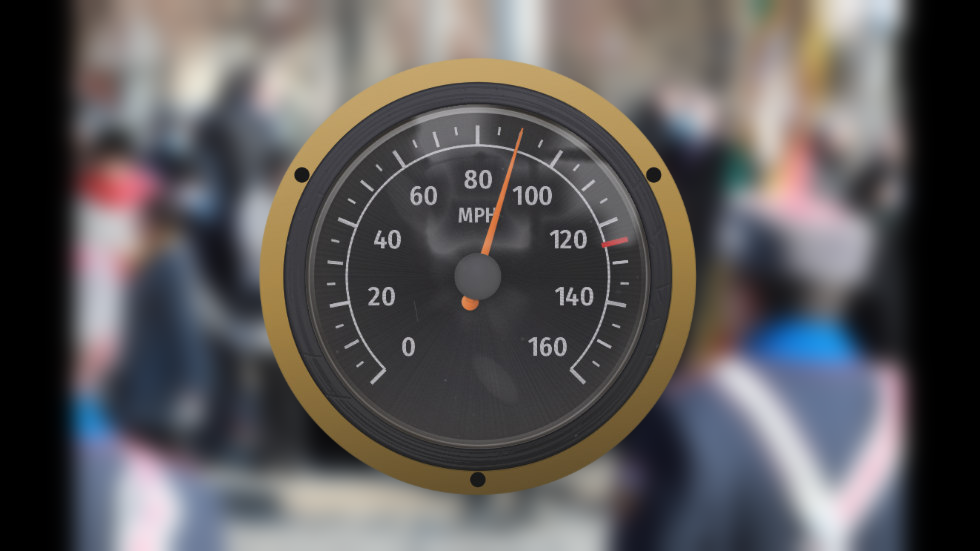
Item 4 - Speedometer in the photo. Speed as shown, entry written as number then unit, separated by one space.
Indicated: 90 mph
